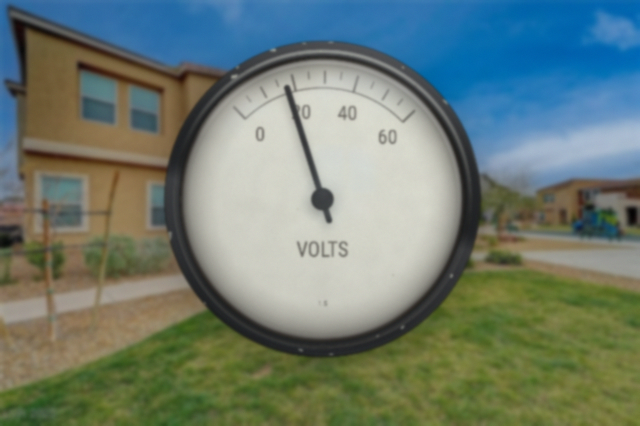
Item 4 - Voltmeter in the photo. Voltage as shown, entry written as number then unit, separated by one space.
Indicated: 17.5 V
